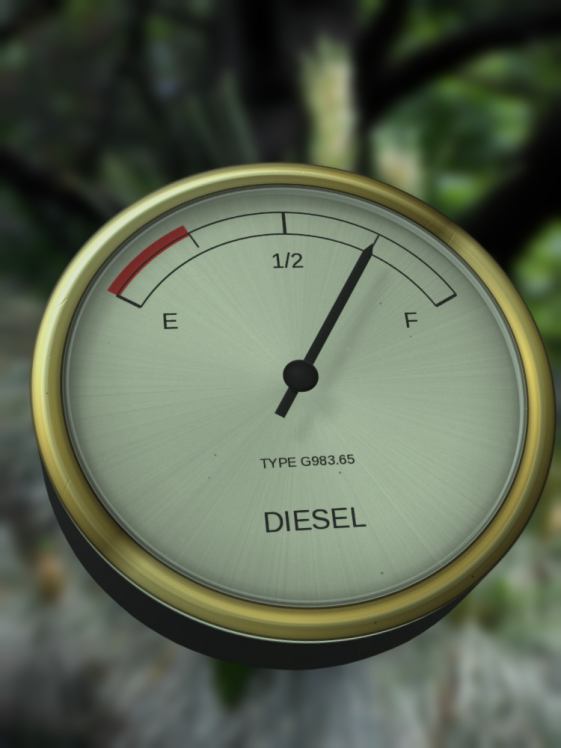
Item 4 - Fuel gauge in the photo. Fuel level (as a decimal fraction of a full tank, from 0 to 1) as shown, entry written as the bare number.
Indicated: 0.75
